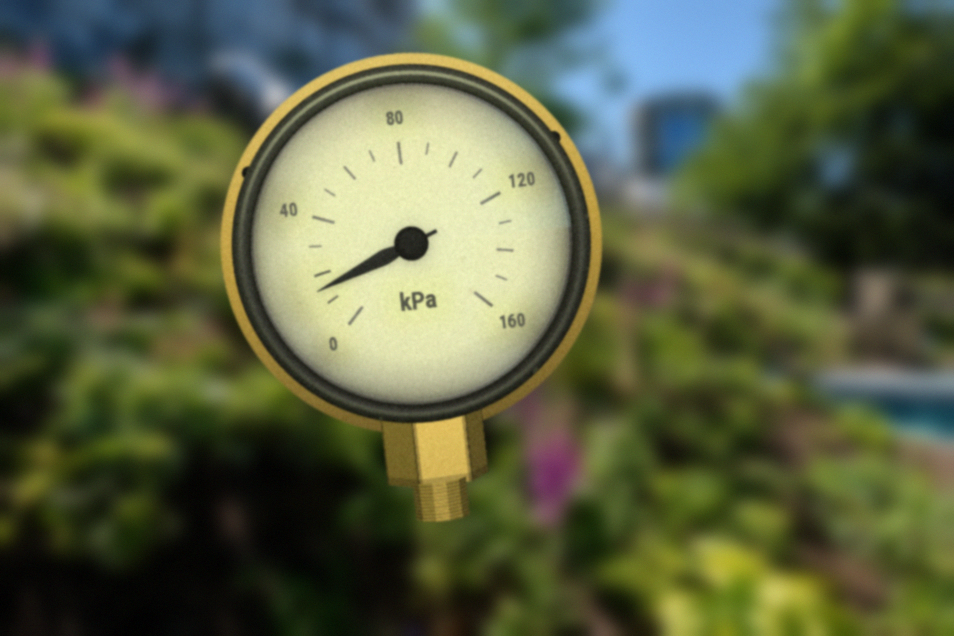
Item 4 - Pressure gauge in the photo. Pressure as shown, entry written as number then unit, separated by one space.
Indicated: 15 kPa
